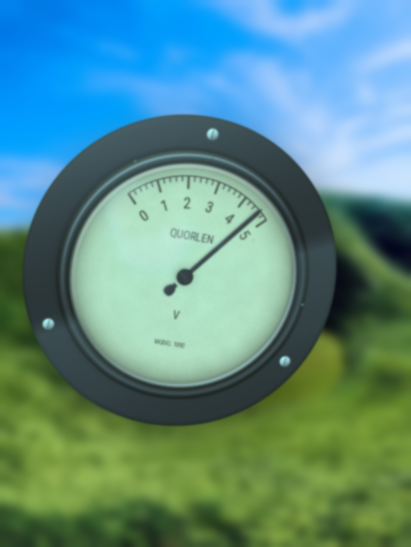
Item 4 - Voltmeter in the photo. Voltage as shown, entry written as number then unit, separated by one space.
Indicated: 4.6 V
